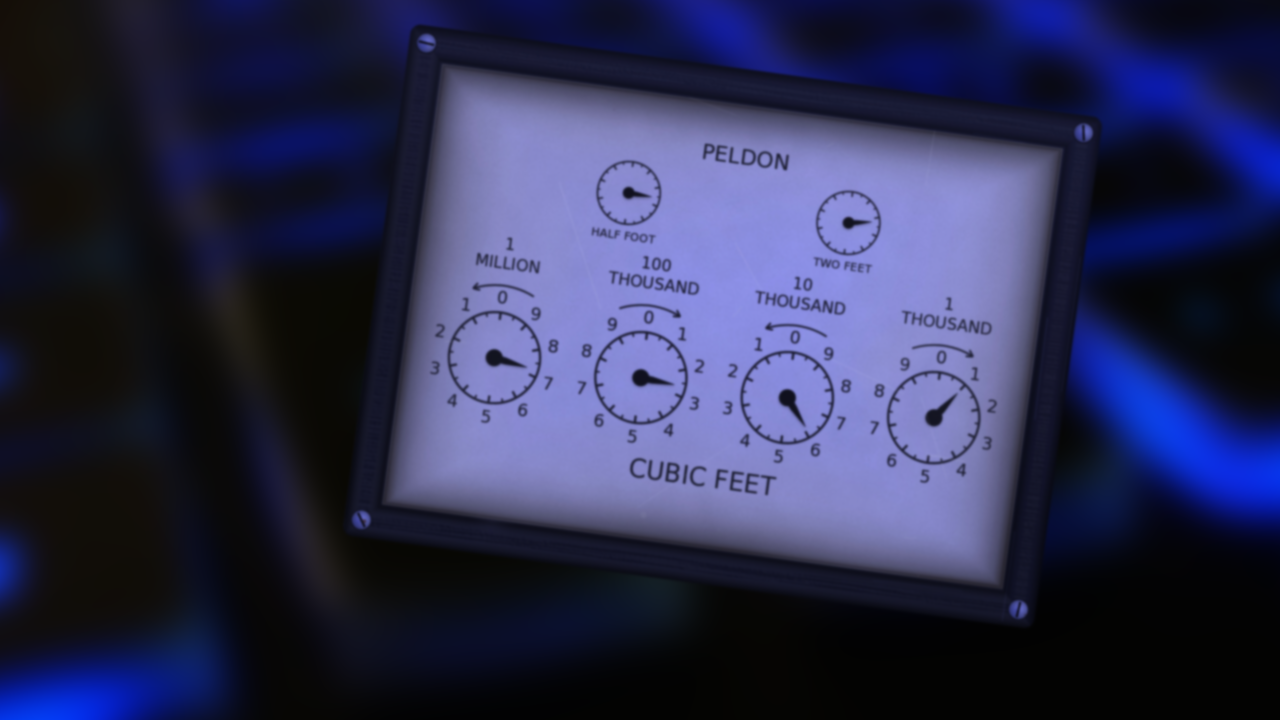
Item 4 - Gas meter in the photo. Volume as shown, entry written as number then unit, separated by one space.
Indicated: 726100 ft³
